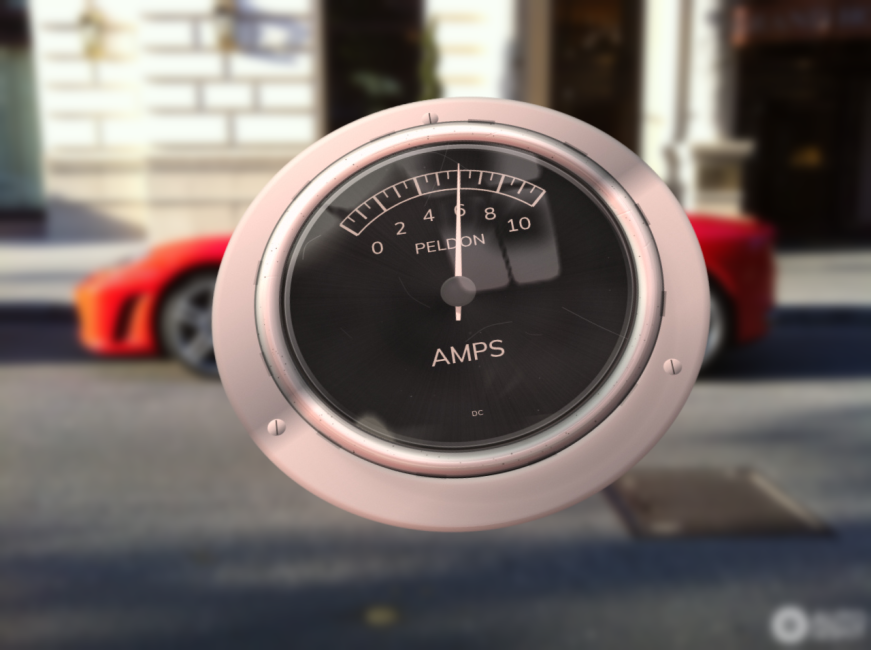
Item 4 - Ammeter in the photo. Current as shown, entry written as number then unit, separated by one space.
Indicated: 6 A
